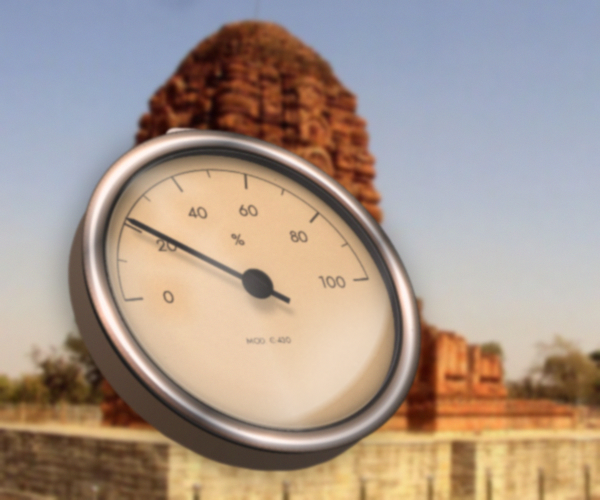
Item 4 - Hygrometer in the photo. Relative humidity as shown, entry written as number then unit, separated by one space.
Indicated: 20 %
